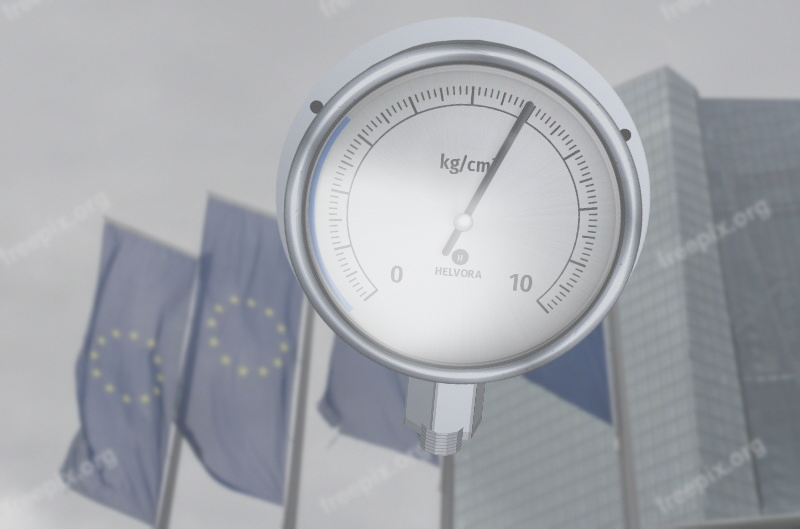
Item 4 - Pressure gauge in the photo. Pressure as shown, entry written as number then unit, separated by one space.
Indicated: 5.9 kg/cm²
